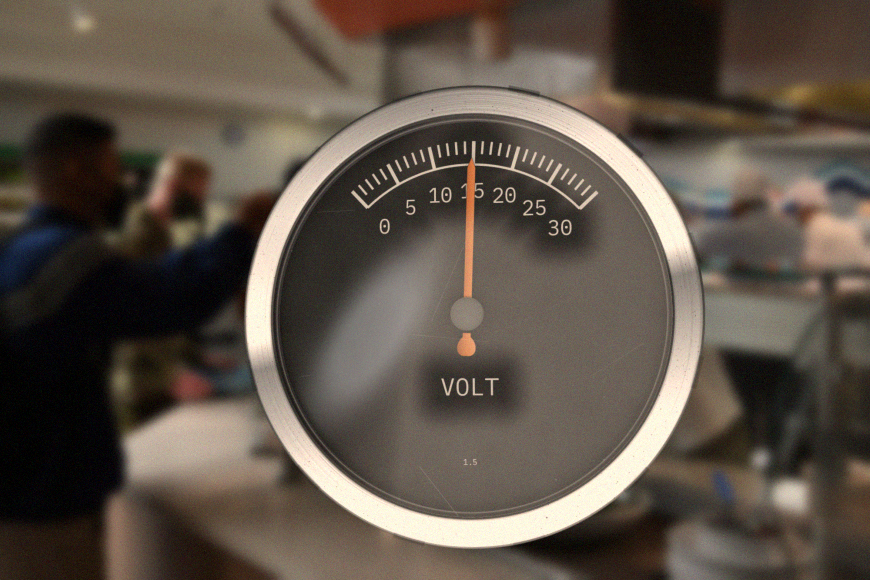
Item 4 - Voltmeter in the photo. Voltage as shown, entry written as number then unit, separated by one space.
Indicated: 15 V
